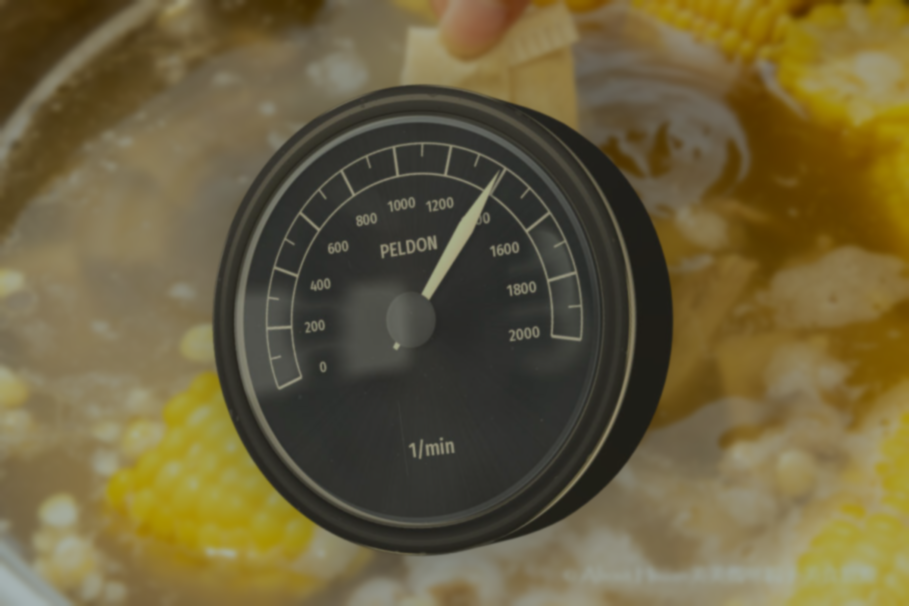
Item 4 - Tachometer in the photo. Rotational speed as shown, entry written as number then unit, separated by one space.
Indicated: 1400 rpm
